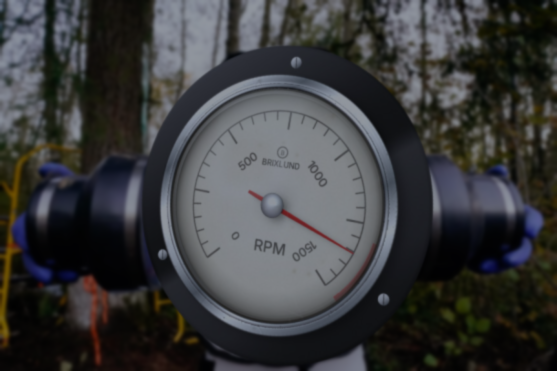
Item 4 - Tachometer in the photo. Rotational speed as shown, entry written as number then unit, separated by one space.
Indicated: 1350 rpm
